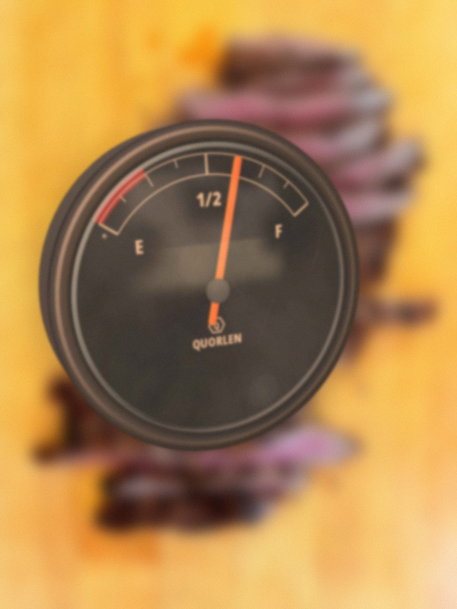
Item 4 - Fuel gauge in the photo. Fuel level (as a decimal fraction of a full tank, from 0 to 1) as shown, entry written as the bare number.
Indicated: 0.625
